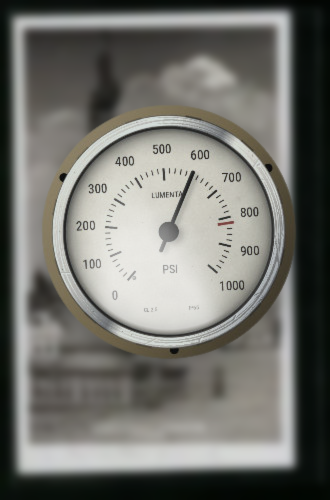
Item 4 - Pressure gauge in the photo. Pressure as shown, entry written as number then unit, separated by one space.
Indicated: 600 psi
